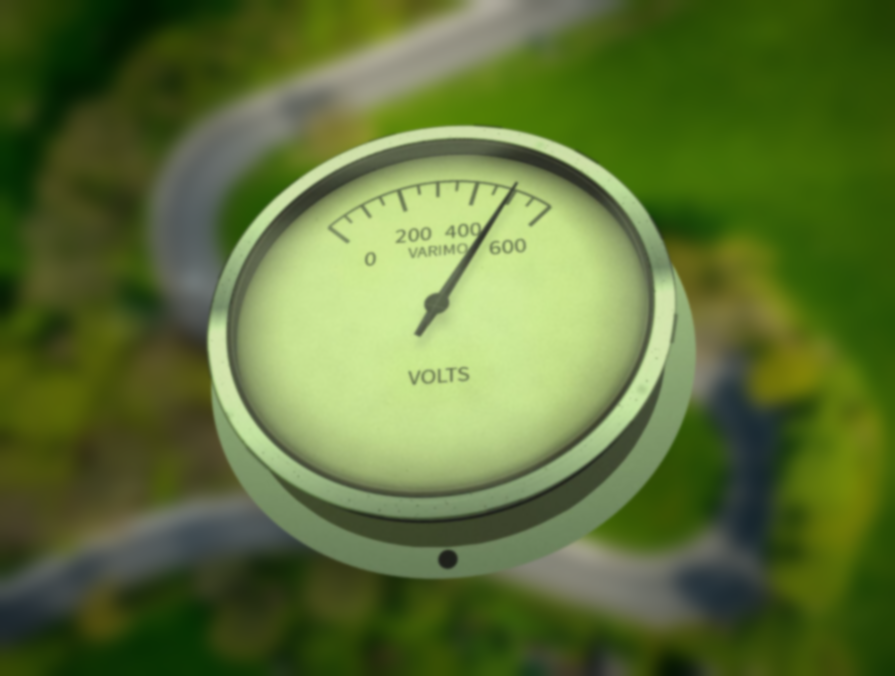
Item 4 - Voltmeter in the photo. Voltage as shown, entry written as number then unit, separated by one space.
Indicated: 500 V
